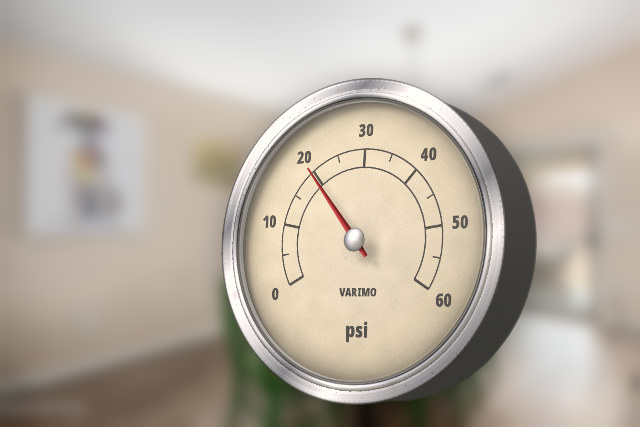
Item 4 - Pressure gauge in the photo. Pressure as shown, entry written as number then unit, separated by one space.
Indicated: 20 psi
